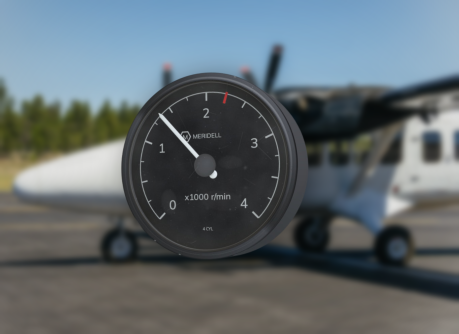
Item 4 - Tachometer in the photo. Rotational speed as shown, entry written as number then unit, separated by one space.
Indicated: 1375 rpm
